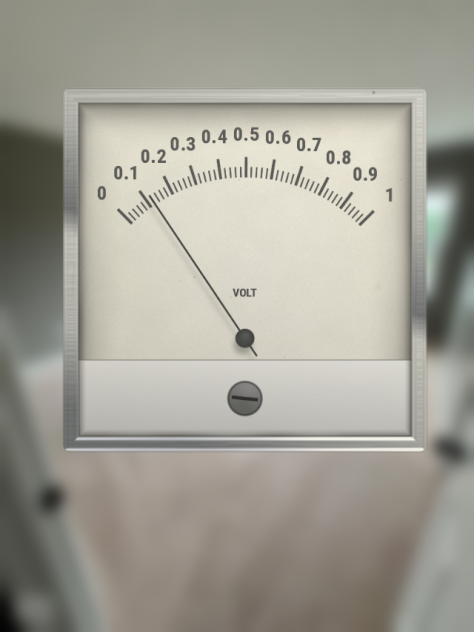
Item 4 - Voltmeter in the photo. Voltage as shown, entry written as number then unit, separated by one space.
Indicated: 0.12 V
